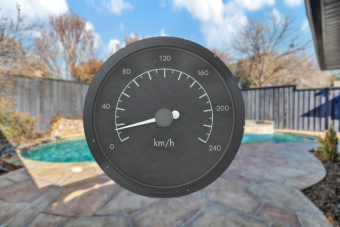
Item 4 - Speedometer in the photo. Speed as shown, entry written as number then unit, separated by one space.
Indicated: 15 km/h
